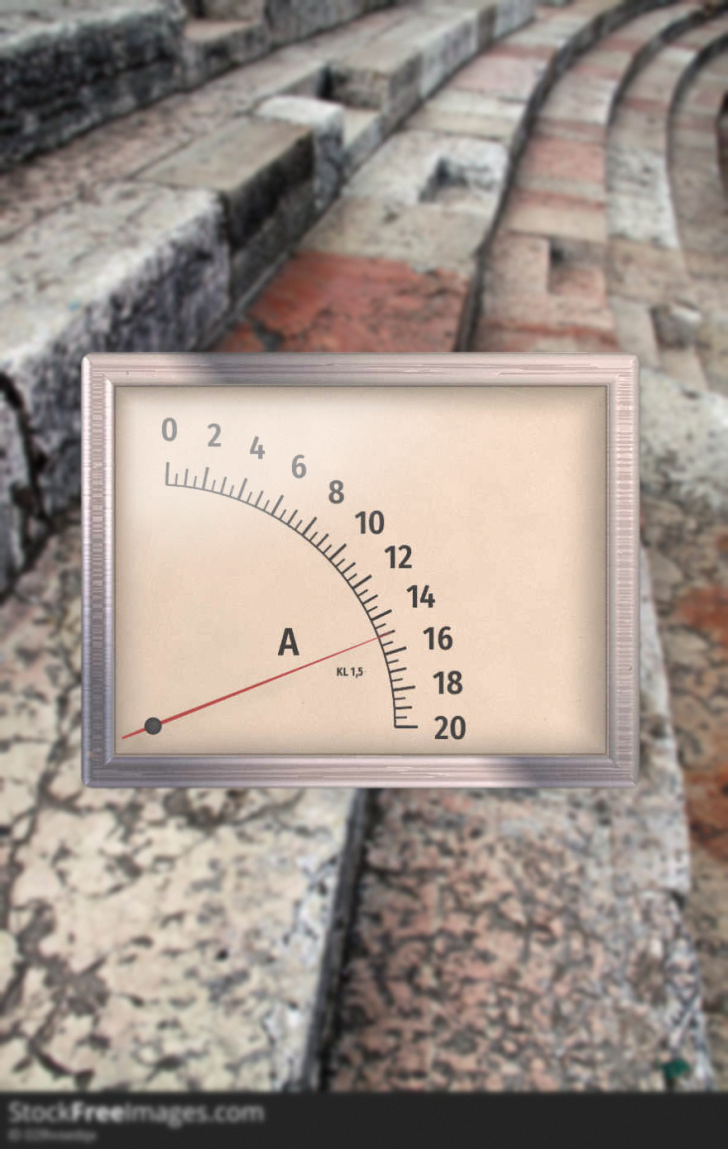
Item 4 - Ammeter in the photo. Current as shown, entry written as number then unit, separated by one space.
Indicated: 15 A
